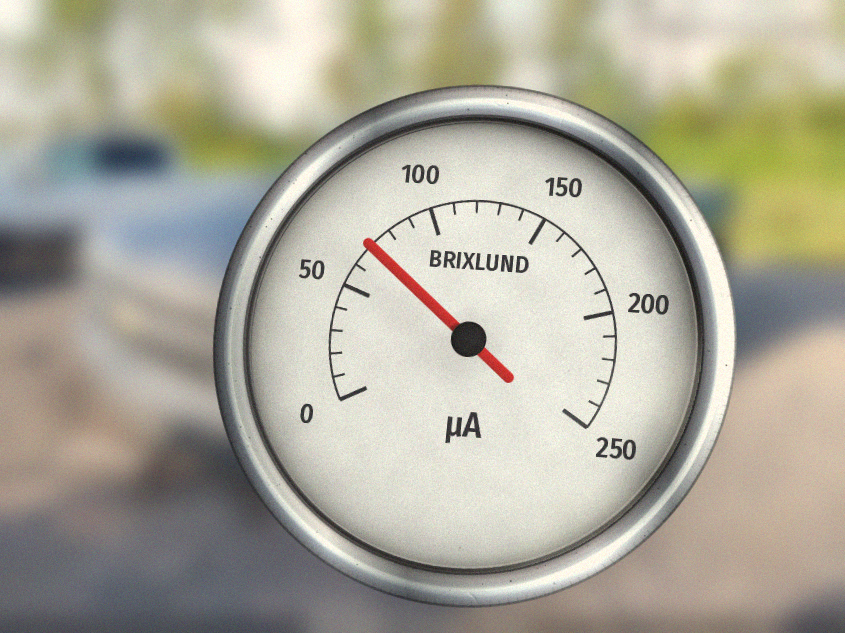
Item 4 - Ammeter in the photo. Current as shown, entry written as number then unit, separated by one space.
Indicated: 70 µA
